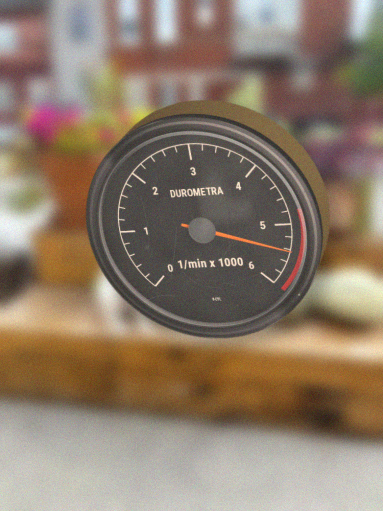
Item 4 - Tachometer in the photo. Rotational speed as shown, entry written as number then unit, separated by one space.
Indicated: 5400 rpm
